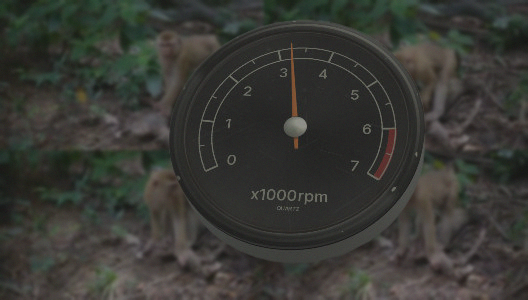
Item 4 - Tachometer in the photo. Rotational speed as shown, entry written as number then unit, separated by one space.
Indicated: 3250 rpm
